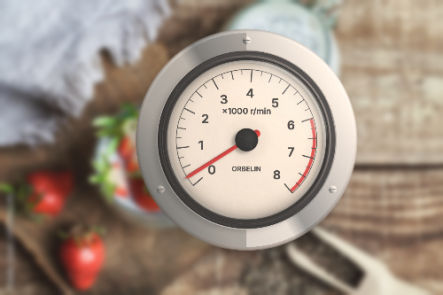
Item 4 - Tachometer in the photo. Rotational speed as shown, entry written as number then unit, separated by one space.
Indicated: 250 rpm
